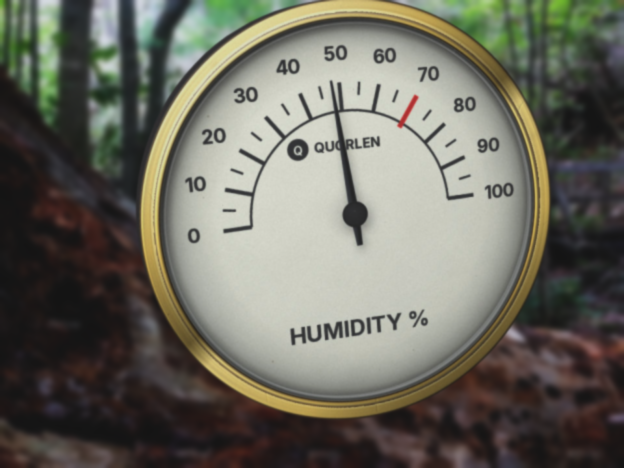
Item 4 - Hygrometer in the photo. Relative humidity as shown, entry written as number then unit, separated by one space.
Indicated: 47.5 %
